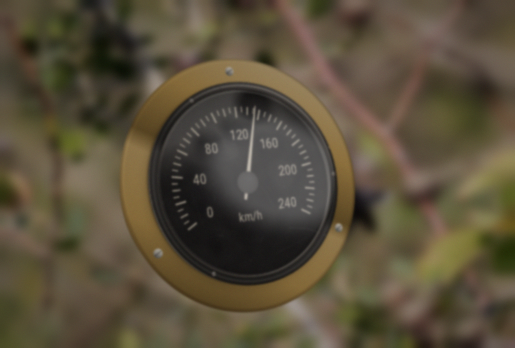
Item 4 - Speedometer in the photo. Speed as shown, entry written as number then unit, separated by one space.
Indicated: 135 km/h
